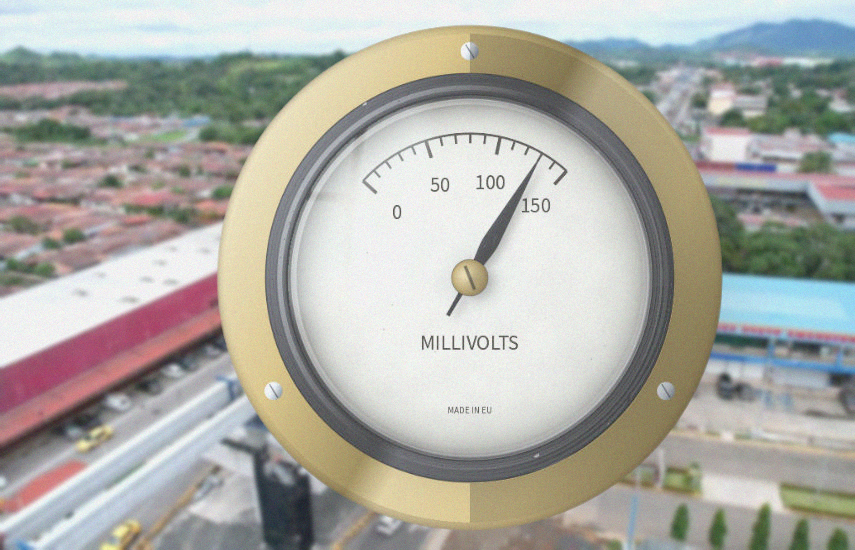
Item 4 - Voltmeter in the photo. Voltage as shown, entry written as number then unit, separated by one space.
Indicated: 130 mV
